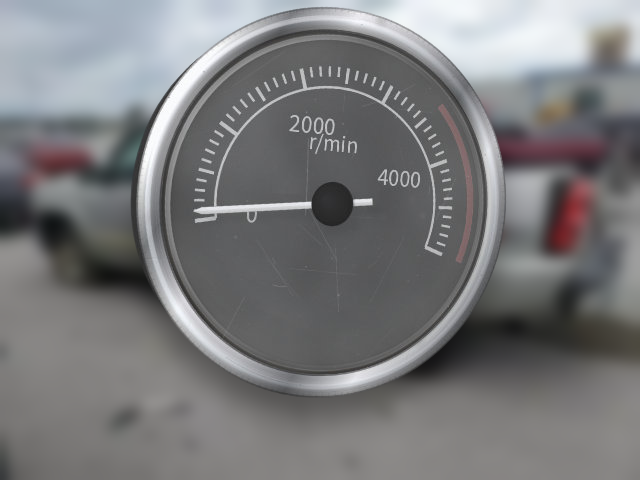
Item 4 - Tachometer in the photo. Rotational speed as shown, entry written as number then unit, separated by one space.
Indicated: 100 rpm
